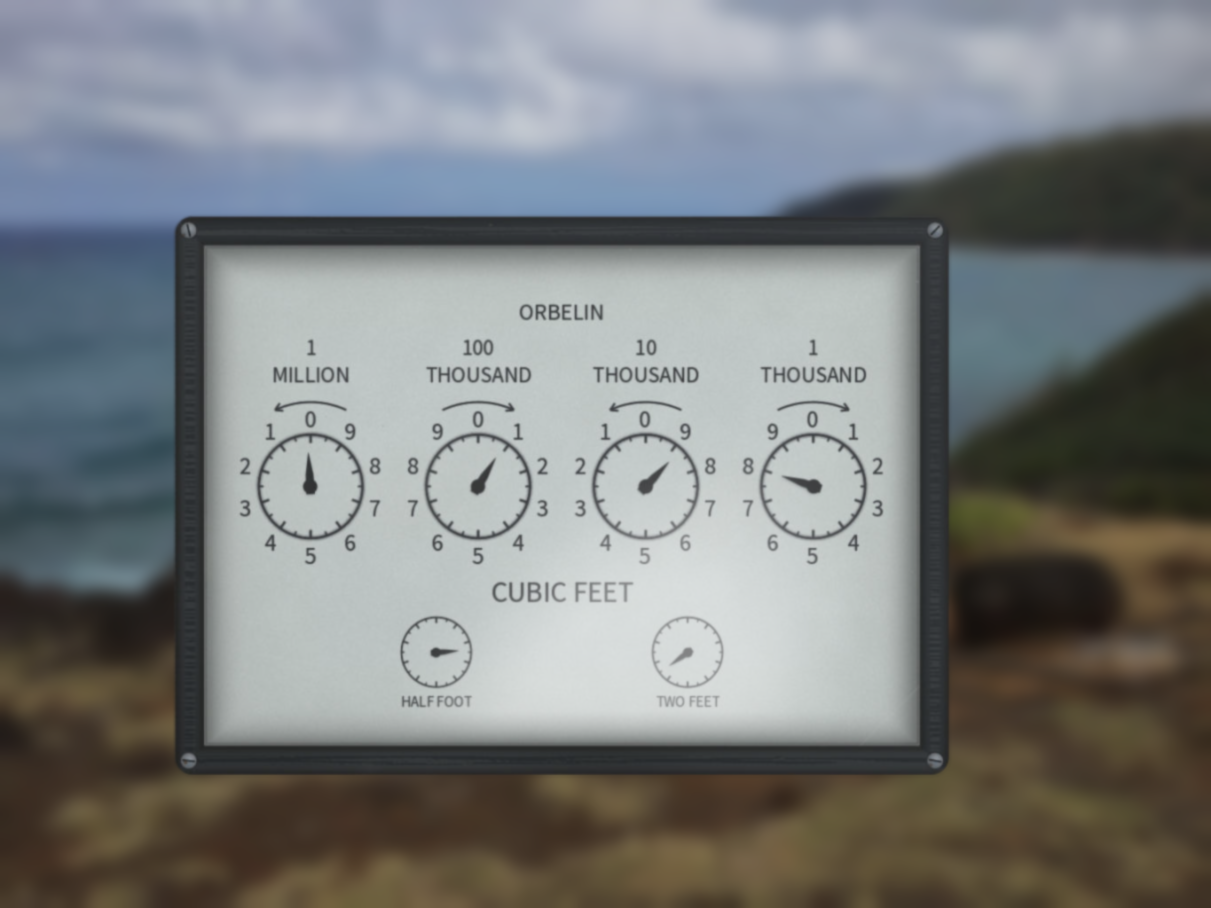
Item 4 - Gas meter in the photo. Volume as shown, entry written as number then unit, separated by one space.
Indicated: 8800 ft³
